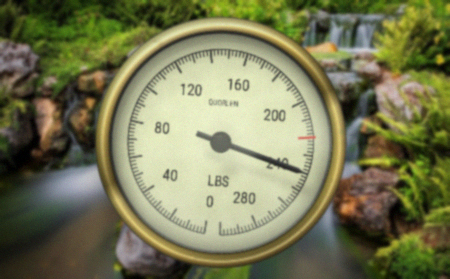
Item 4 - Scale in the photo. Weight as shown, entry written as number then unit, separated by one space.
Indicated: 240 lb
